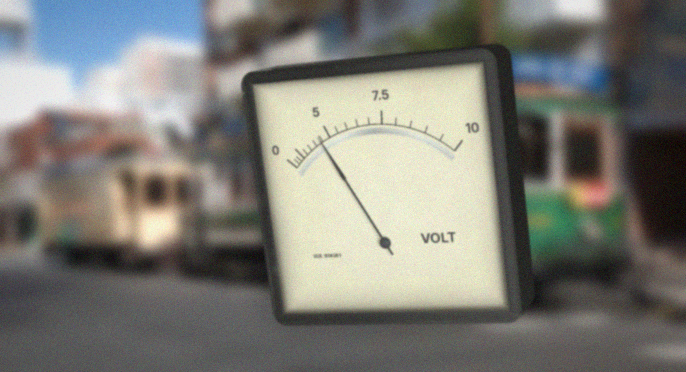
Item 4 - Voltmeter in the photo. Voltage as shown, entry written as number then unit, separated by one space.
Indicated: 4.5 V
